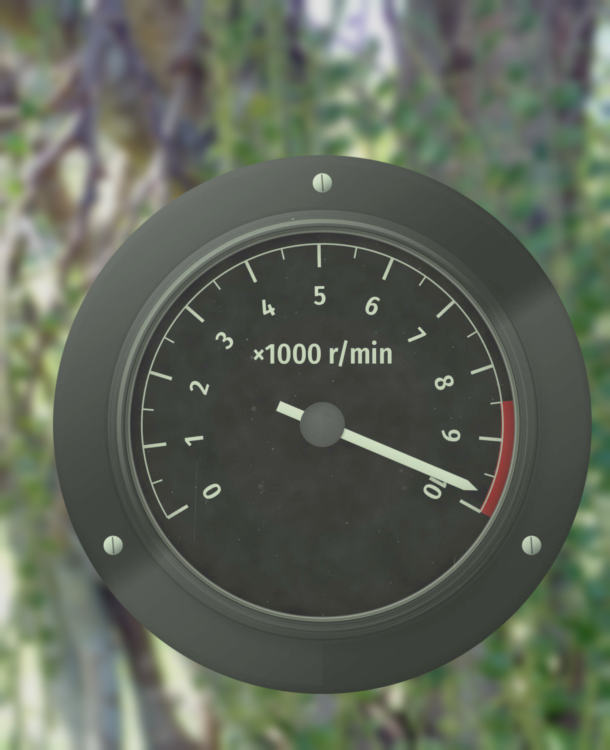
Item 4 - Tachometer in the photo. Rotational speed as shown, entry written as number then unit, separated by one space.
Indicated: 9750 rpm
